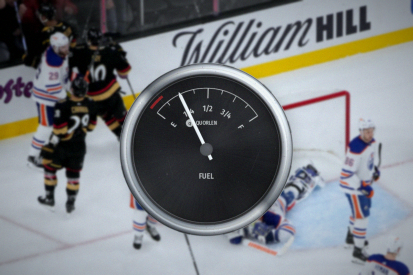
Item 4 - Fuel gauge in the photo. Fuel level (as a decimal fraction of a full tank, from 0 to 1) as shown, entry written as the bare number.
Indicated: 0.25
